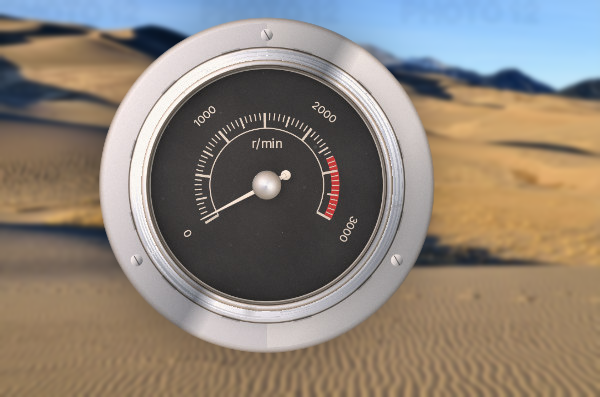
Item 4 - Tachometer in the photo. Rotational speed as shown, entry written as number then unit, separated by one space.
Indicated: 50 rpm
